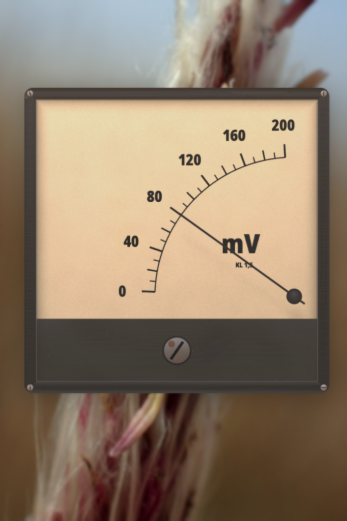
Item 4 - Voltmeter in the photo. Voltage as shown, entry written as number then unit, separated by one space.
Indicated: 80 mV
